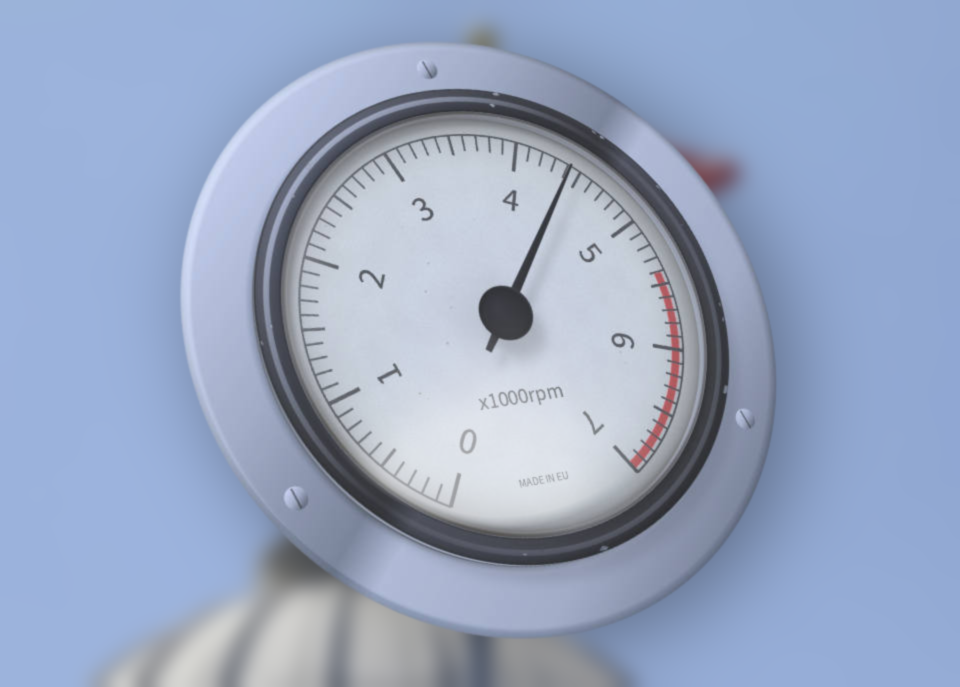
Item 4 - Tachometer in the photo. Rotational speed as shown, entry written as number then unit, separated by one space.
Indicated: 4400 rpm
